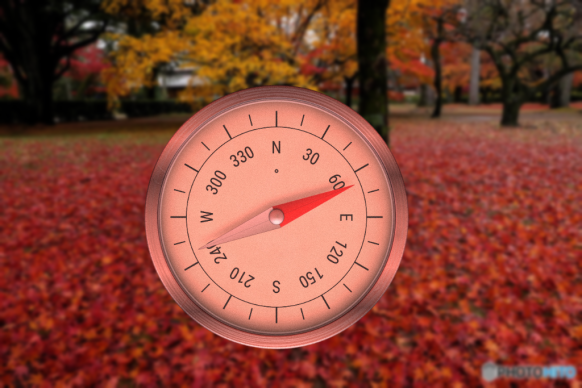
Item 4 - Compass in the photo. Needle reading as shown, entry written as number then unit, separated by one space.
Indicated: 67.5 °
